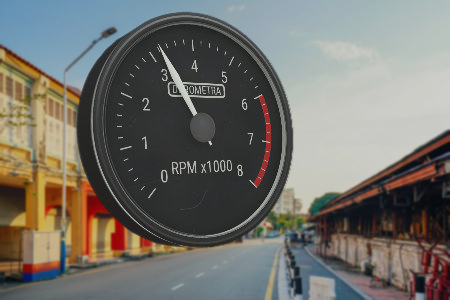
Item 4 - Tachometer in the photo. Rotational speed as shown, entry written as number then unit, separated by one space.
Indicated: 3200 rpm
